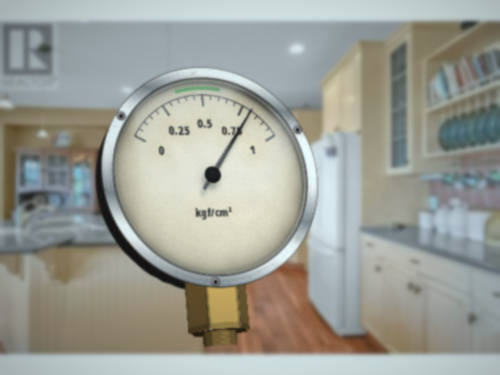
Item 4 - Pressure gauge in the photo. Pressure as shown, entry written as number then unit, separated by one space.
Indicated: 0.8 kg/cm²
